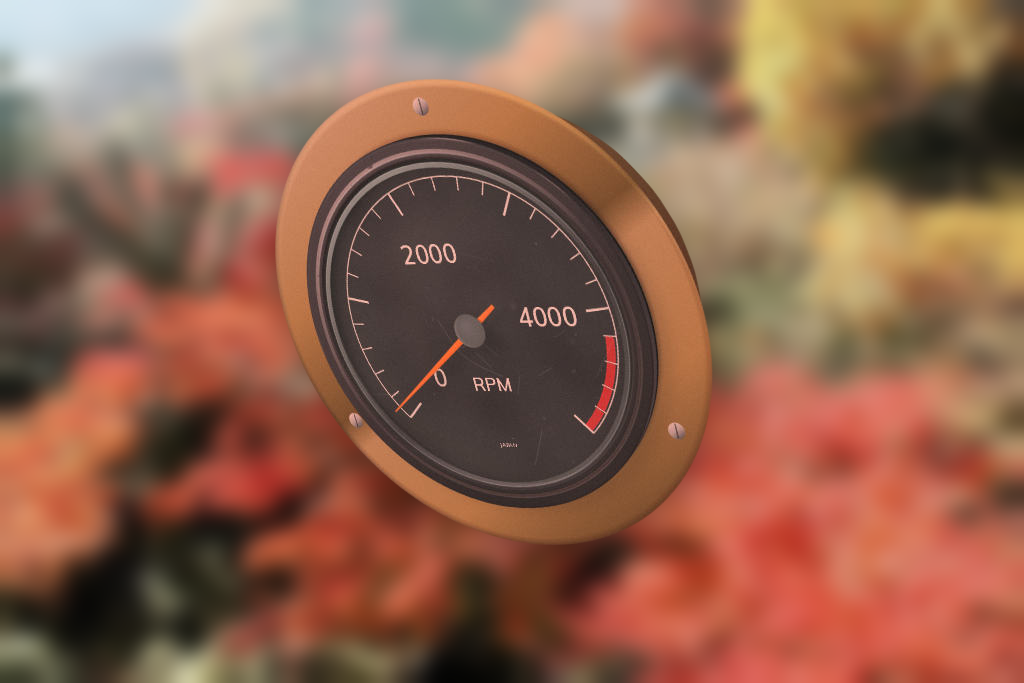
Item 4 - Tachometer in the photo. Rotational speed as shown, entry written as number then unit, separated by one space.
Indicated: 100 rpm
